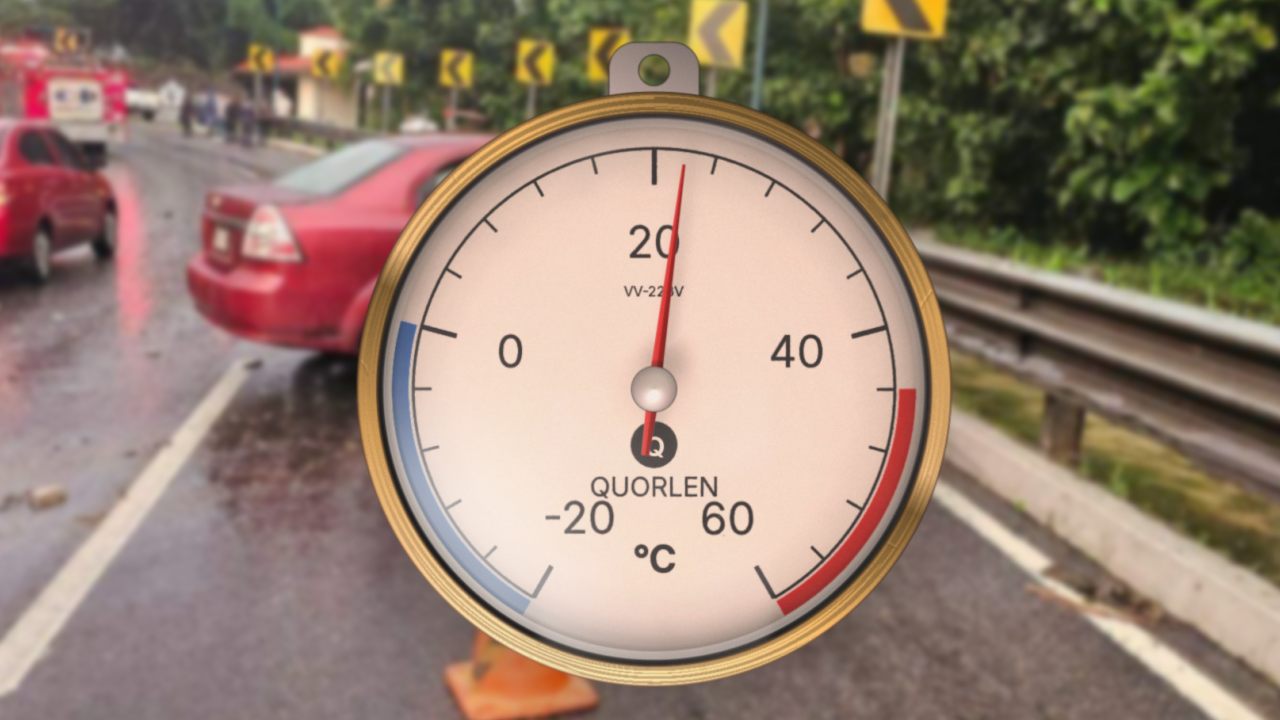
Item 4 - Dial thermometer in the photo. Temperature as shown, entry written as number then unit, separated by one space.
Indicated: 22 °C
